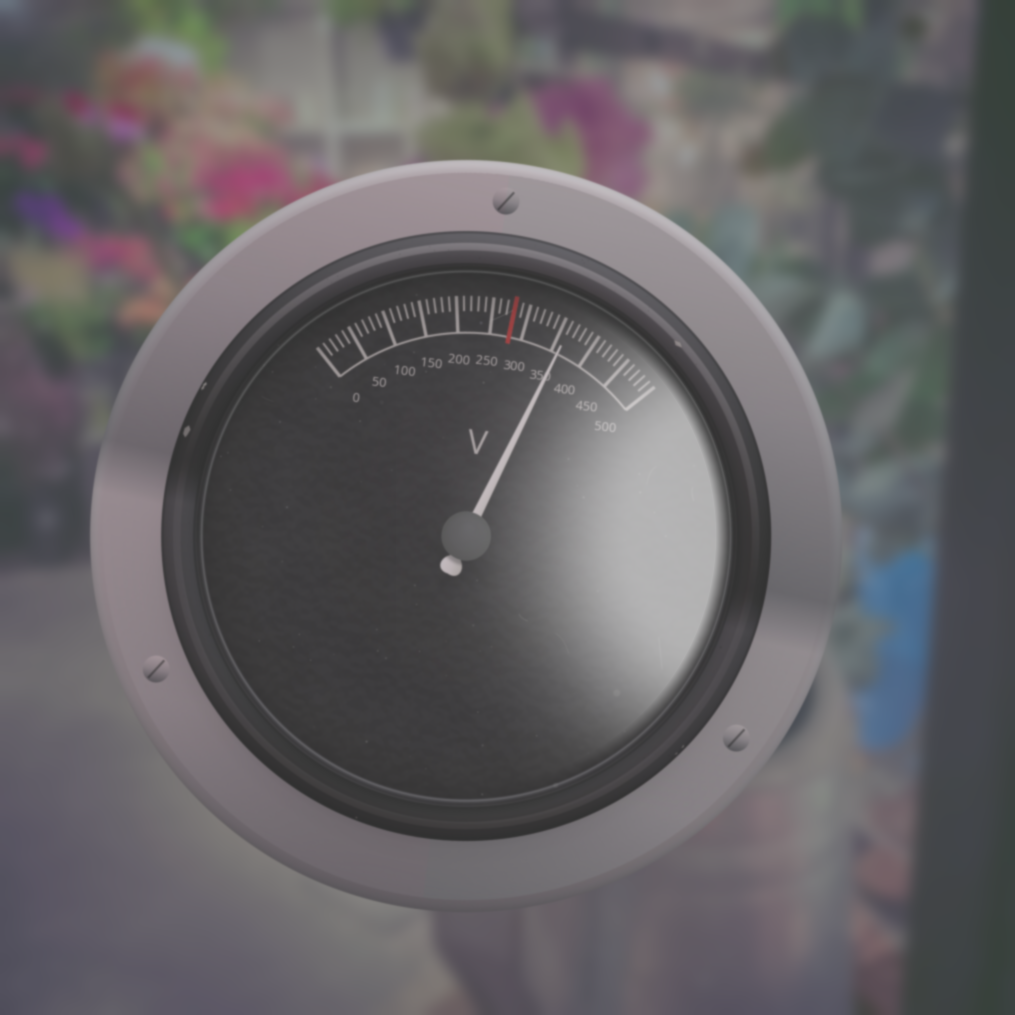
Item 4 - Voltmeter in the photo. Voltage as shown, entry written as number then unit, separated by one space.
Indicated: 360 V
